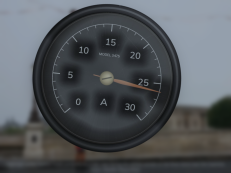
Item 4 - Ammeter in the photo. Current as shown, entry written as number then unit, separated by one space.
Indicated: 26 A
